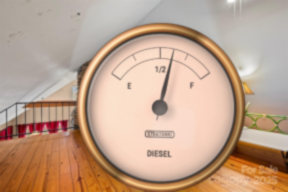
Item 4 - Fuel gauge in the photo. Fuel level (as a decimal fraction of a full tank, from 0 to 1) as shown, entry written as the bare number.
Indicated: 0.625
